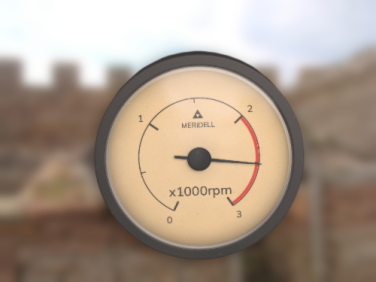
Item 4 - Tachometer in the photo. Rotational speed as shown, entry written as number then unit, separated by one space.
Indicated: 2500 rpm
